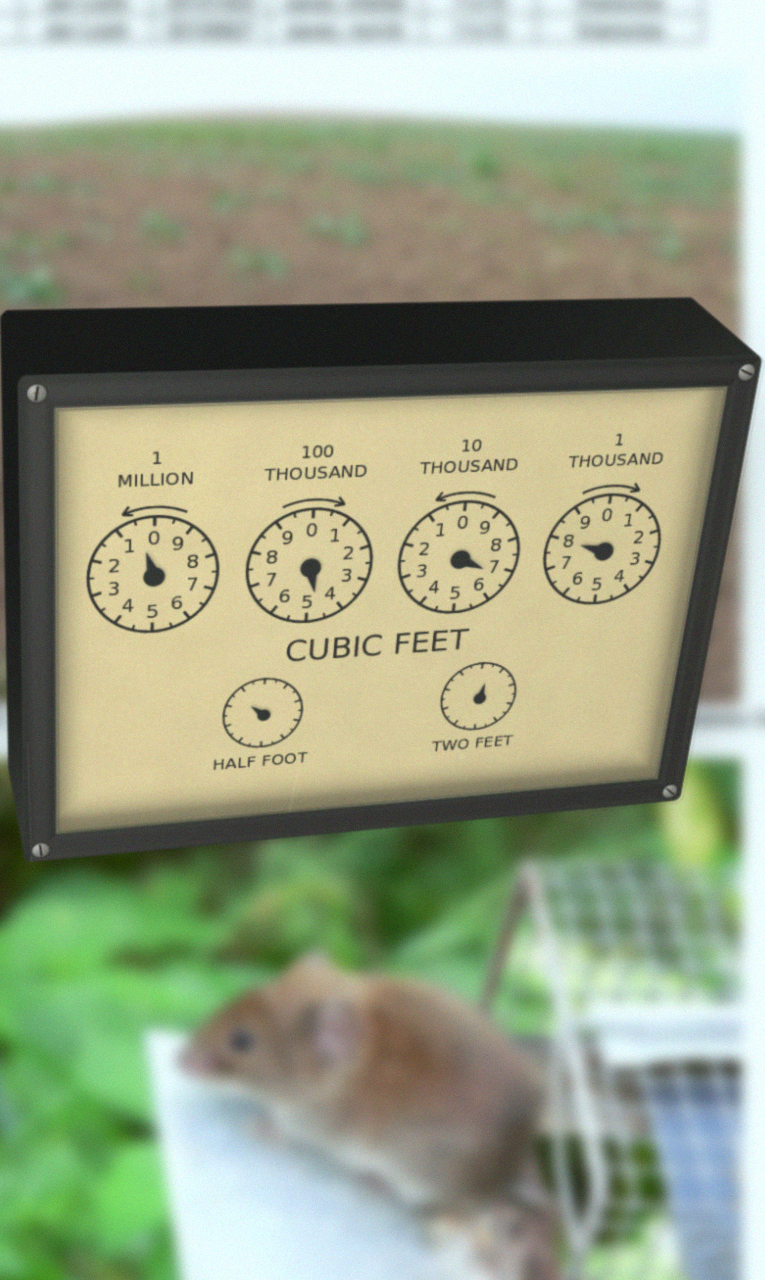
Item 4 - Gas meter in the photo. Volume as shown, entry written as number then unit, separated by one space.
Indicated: 46800 ft³
